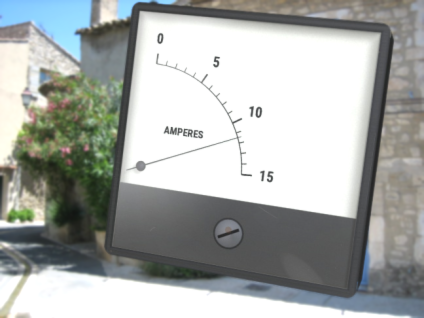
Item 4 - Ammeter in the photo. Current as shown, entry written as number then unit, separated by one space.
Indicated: 11.5 A
